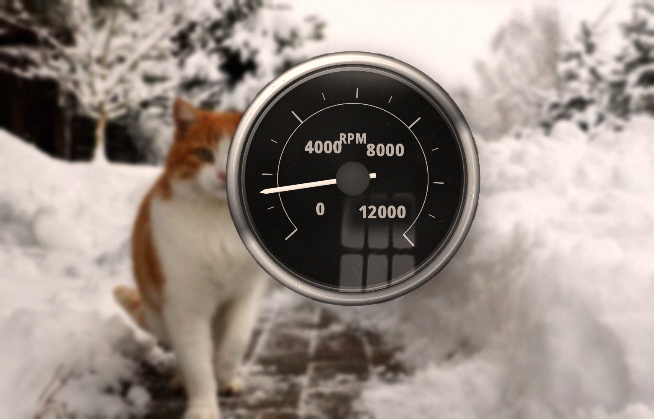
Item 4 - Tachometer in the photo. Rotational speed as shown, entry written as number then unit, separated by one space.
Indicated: 1500 rpm
